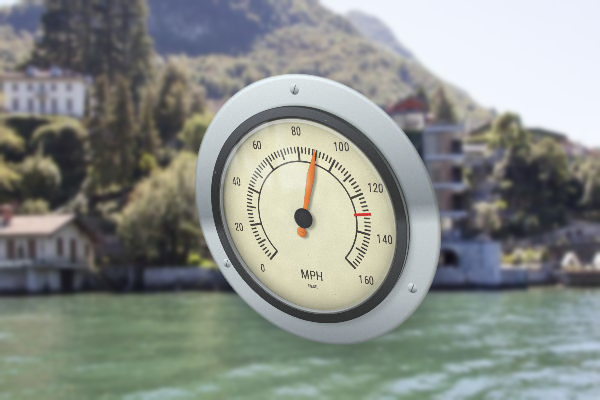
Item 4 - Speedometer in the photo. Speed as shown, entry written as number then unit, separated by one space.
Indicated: 90 mph
